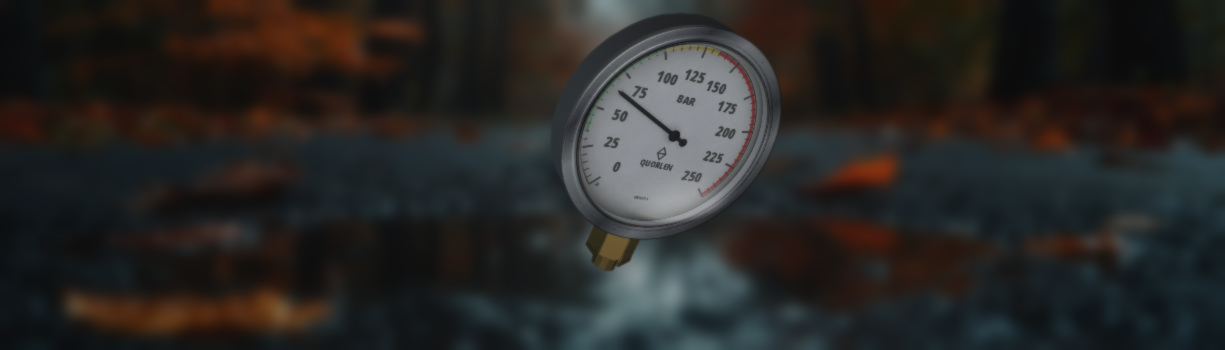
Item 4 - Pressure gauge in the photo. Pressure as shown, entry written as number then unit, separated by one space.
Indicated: 65 bar
